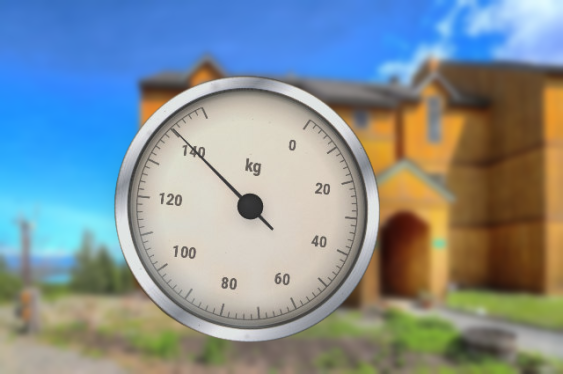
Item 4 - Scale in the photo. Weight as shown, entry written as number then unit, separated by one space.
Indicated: 140 kg
